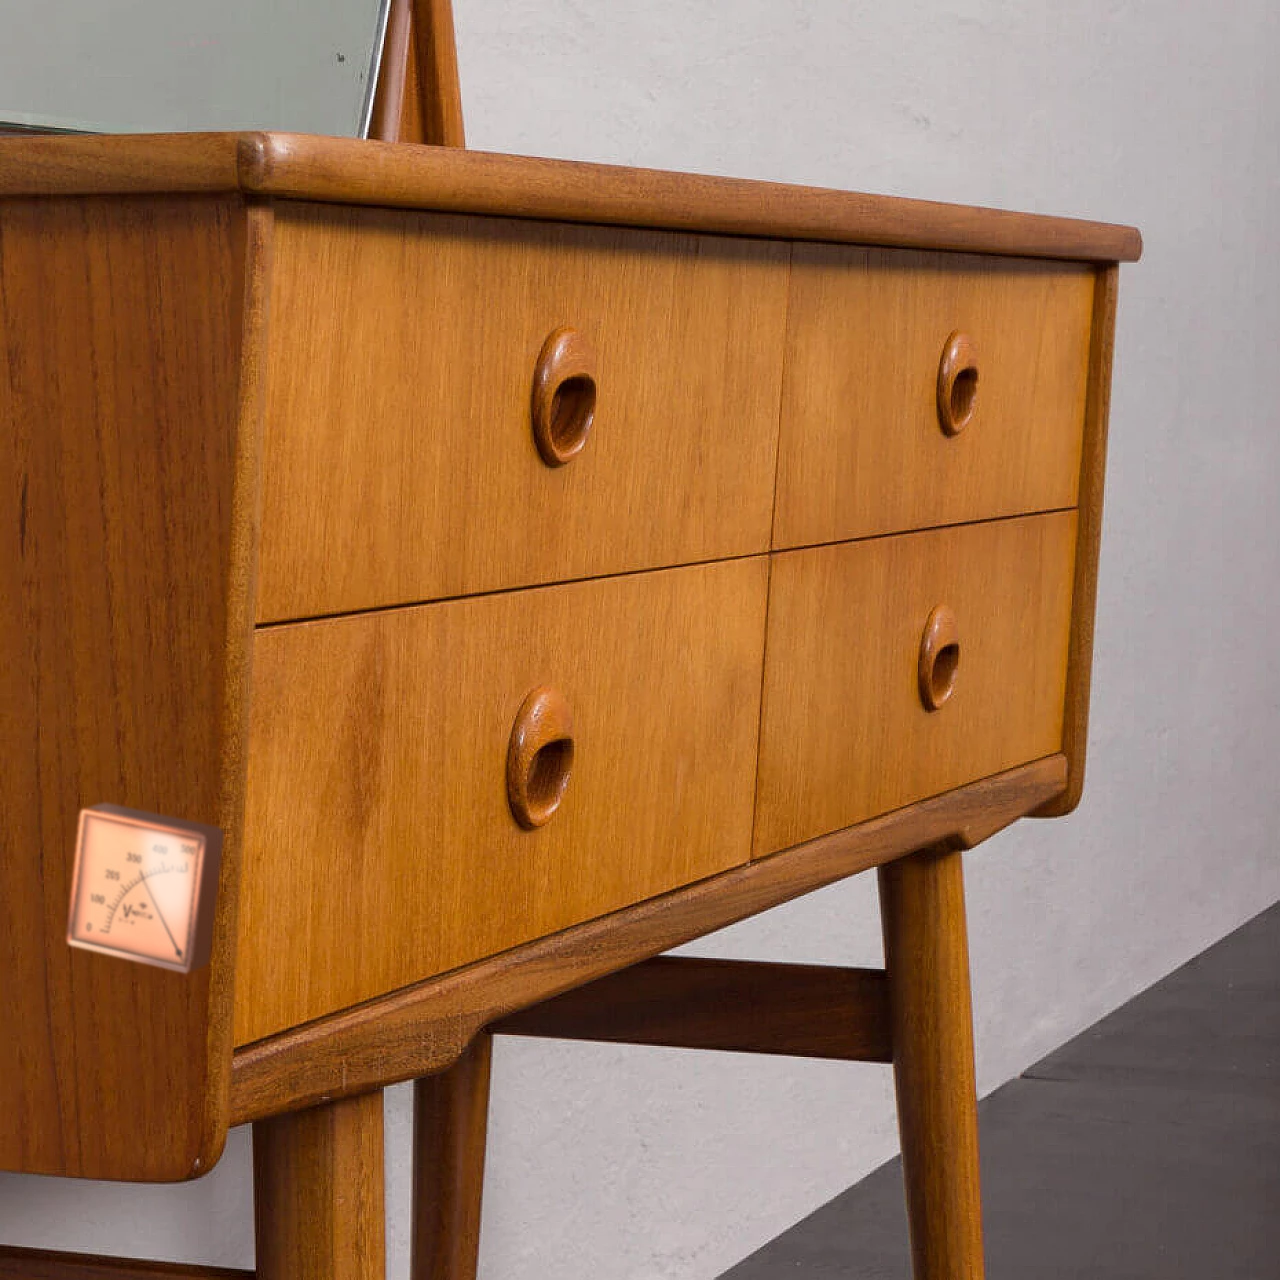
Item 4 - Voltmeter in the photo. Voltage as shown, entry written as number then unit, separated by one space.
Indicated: 300 V
